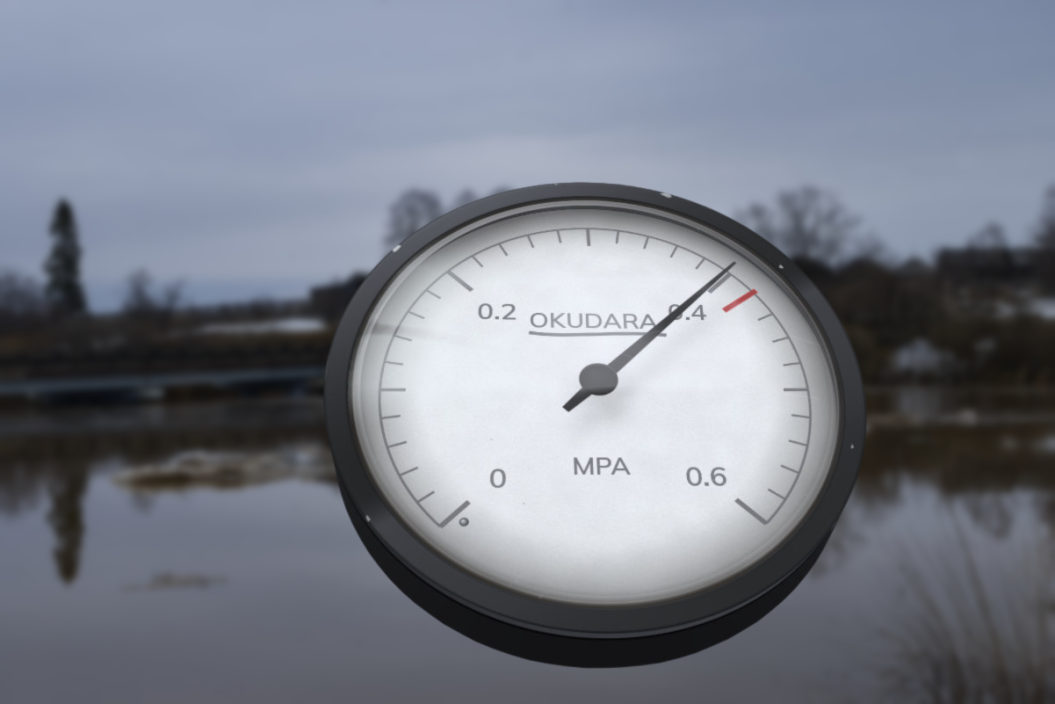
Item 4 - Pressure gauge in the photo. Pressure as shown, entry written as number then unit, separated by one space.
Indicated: 0.4 MPa
